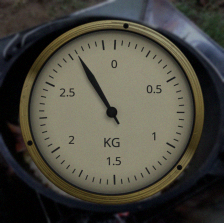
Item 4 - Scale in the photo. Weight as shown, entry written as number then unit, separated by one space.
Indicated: 2.8 kg
